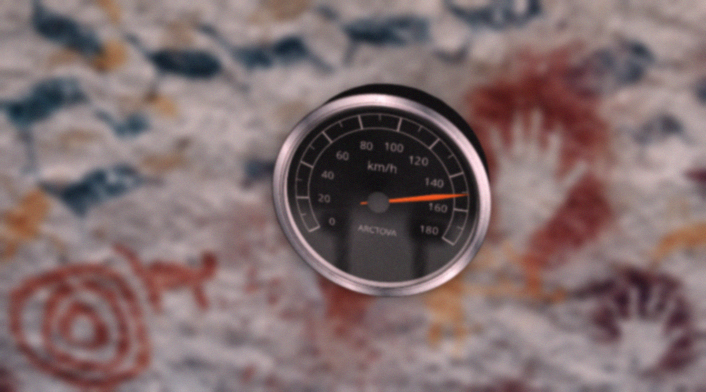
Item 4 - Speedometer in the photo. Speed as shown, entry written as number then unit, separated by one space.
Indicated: 150 km/h
